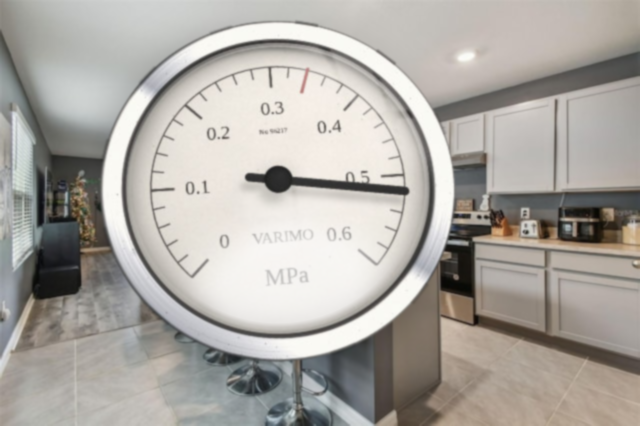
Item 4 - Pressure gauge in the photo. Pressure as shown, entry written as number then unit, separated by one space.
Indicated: 0.52 MPa
